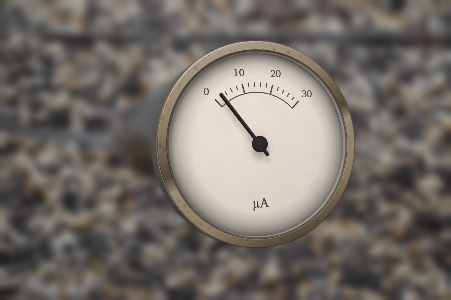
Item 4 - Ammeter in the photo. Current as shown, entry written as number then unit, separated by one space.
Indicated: 2 µA
